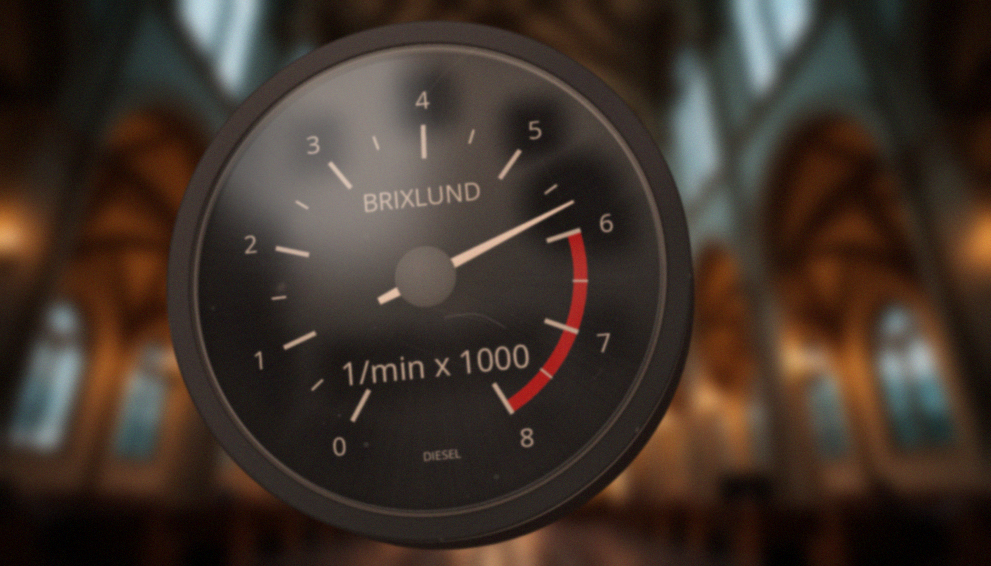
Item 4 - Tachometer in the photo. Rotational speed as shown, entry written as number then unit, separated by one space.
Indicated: 5750 rpm
